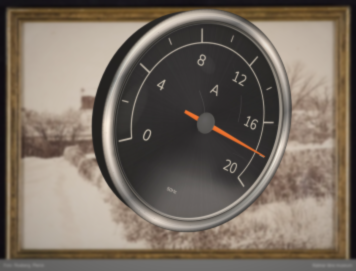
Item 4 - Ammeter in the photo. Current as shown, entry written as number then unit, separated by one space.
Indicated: 18 A
